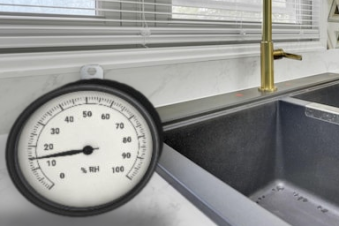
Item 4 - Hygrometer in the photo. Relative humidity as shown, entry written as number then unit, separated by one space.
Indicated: 15 %
